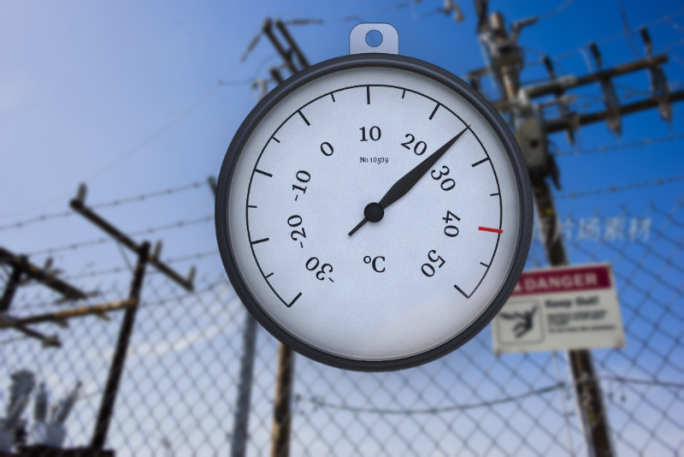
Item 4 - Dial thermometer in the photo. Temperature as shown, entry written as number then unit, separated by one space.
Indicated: 25 °C
